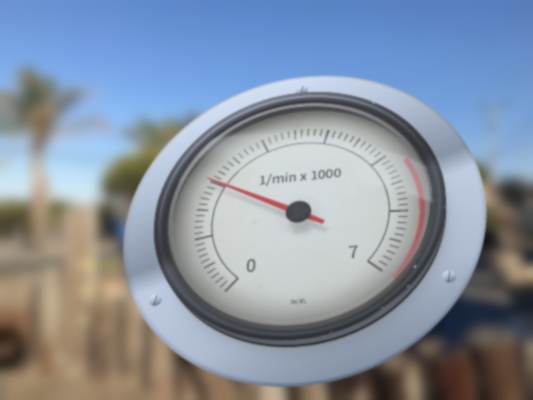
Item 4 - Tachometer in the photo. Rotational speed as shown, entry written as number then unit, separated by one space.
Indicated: 2000 rpm
